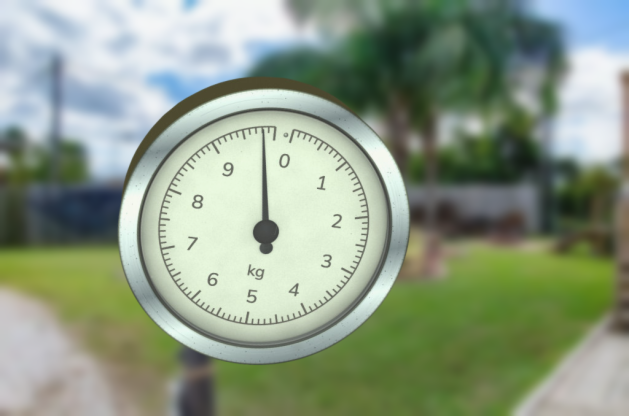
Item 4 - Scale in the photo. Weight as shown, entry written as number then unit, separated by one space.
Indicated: 9.8 kg
